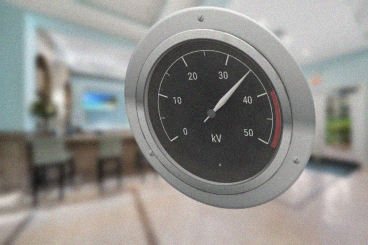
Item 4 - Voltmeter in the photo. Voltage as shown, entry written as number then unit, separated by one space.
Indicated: 35 kV
